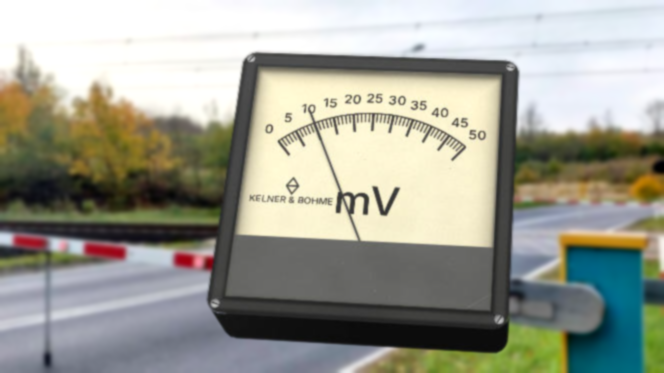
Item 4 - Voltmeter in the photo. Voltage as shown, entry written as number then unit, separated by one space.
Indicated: 10 mV
